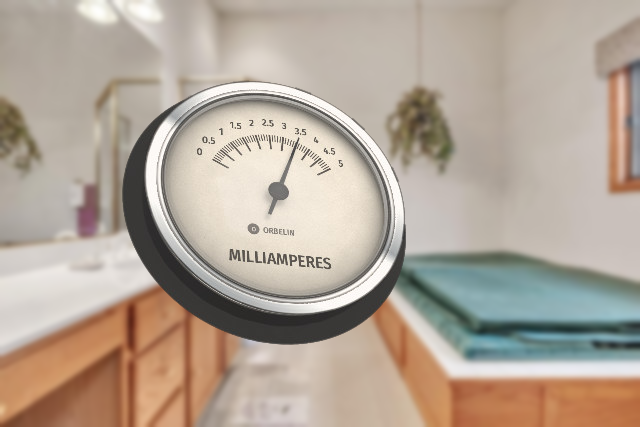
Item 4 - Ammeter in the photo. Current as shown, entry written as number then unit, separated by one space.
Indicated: 3.5 mA
